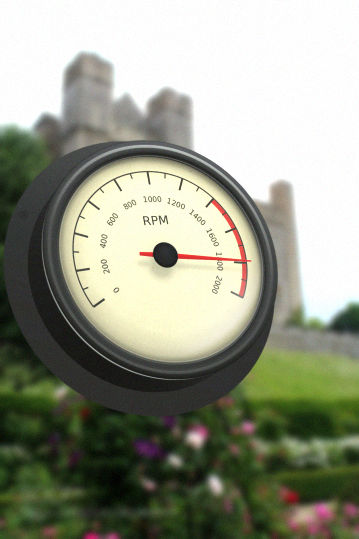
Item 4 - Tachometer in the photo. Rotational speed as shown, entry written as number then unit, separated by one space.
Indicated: 1800 rpm
